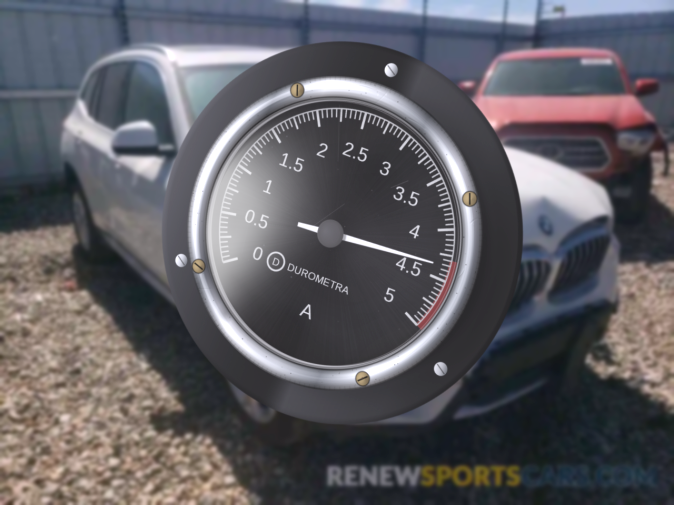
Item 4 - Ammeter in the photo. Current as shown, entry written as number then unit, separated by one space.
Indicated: 4.35 A
